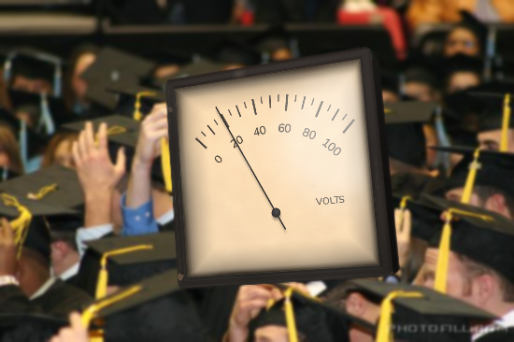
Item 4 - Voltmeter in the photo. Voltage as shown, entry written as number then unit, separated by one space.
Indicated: 20 V
